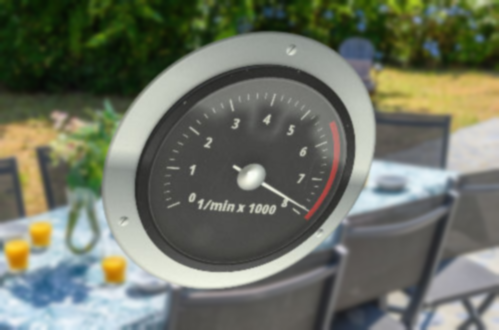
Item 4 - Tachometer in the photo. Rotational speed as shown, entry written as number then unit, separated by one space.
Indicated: 7800 rpm
